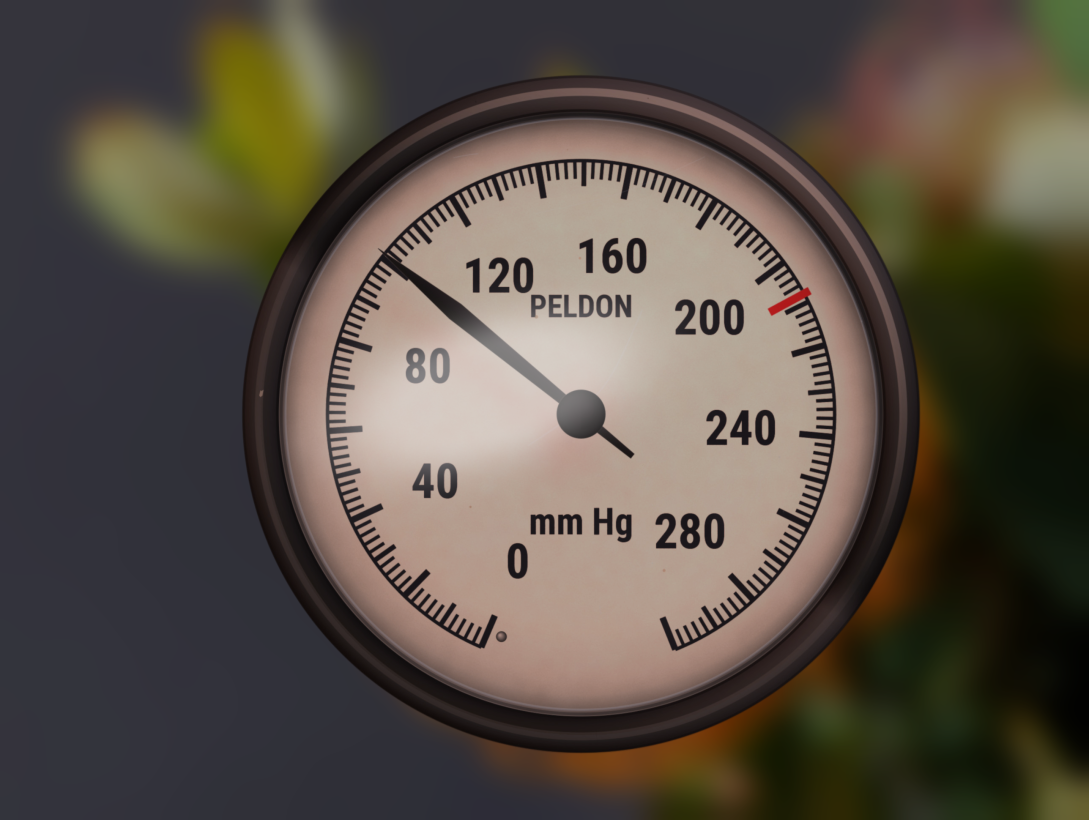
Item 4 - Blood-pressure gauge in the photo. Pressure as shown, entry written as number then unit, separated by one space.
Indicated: 101 mmHg
